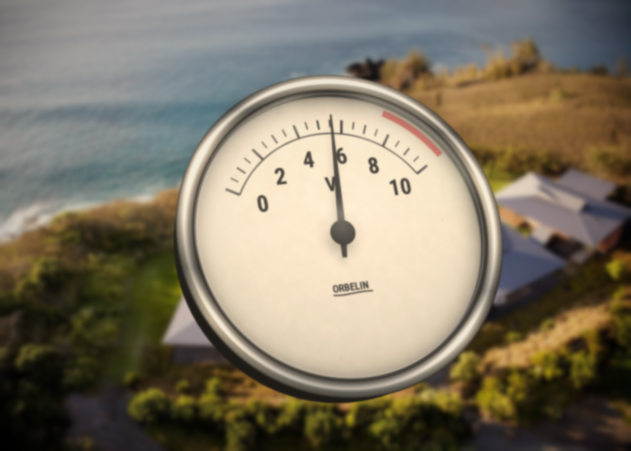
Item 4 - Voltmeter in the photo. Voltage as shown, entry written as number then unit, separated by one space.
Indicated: 5.5 V
